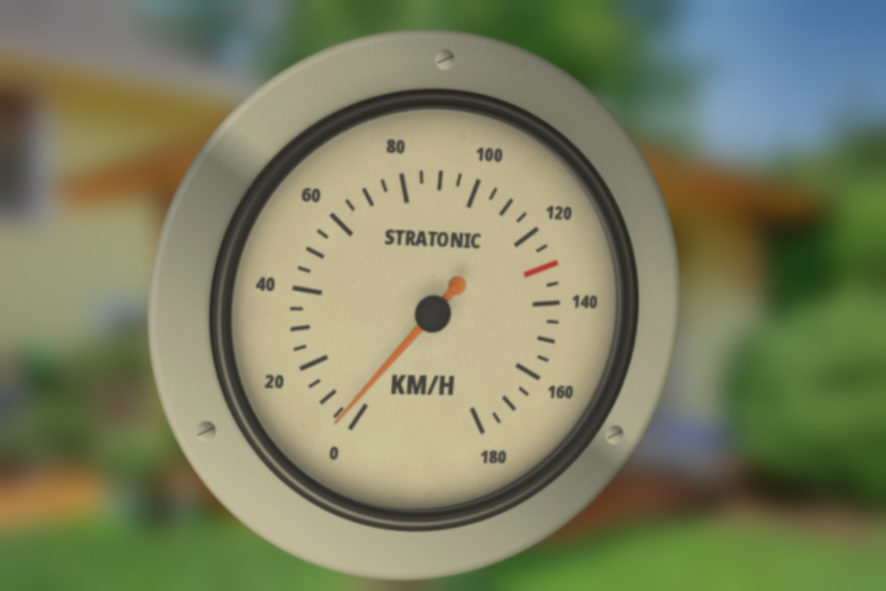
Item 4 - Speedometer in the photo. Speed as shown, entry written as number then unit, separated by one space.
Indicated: 5 km/h
